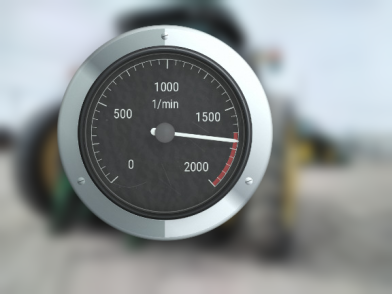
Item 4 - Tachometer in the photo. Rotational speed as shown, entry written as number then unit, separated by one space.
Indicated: 1700 rpm
